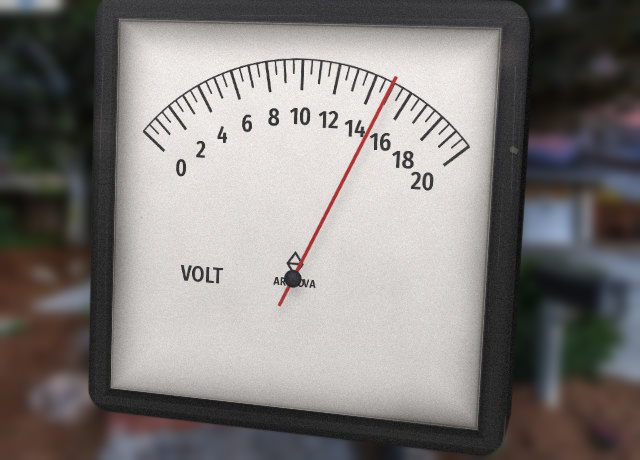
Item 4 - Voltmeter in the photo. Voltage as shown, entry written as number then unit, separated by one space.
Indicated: 15 V
